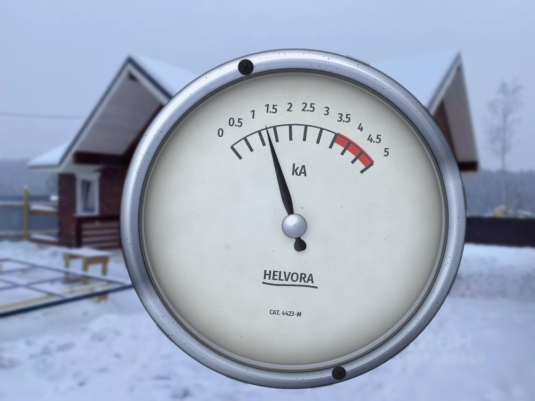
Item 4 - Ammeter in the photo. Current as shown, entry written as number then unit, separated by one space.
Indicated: 1.25 kA
